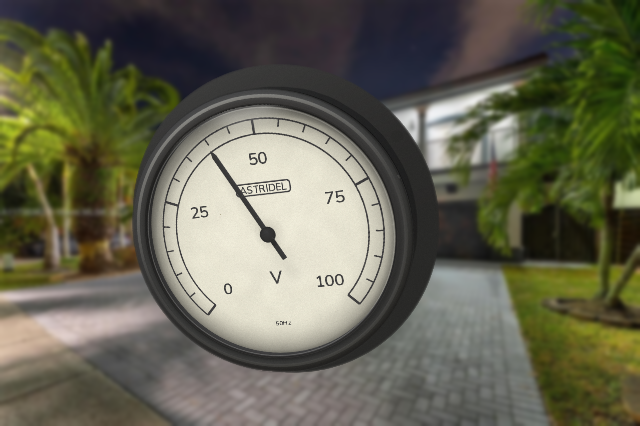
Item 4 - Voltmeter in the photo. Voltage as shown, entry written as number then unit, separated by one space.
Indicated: 40 V
